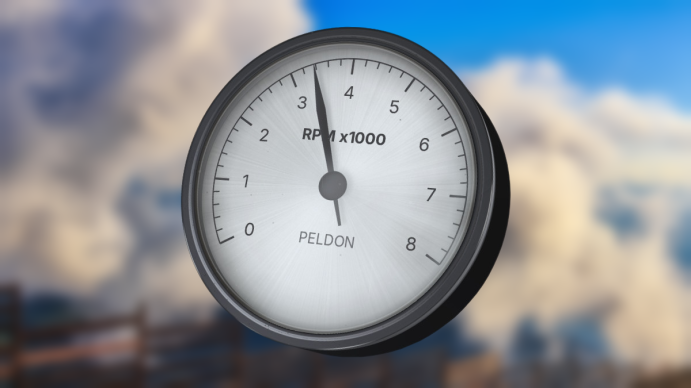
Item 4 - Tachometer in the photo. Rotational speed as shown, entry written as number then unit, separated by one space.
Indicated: 3400 rpm
